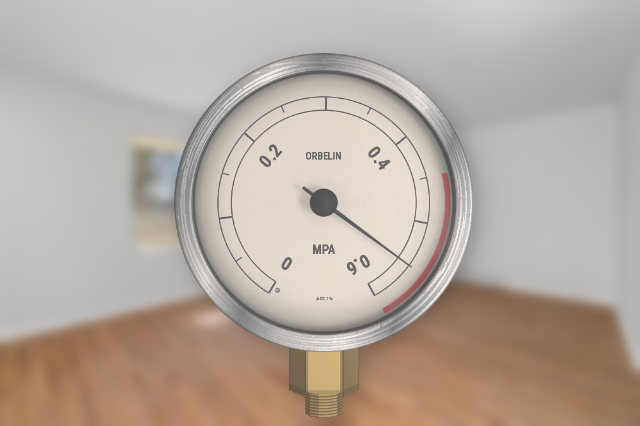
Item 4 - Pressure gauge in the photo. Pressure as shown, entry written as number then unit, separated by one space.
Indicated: 0.55 MPa
